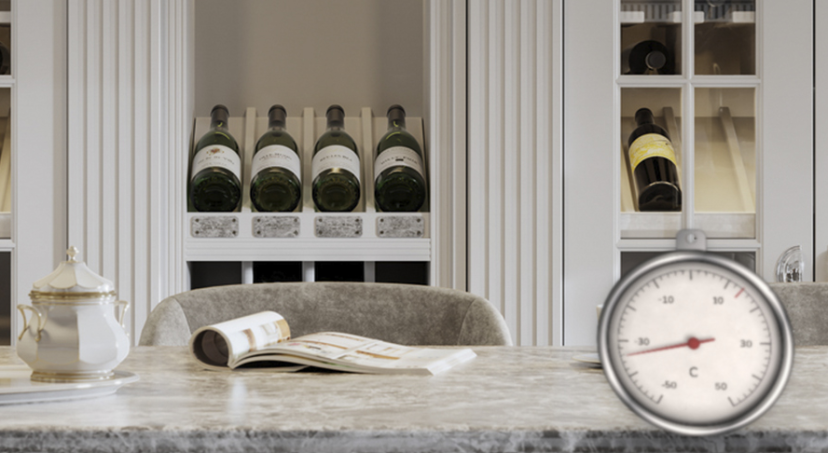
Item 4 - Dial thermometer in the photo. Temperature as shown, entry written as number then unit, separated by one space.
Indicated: -34 °C
